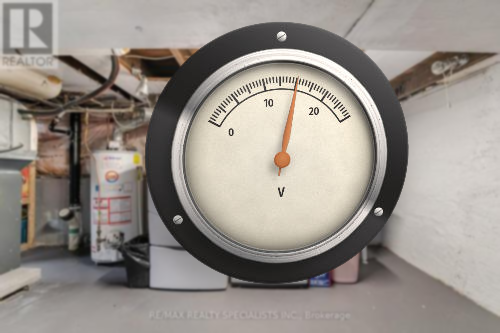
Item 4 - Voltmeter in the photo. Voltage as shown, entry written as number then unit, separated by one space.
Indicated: 15 V
